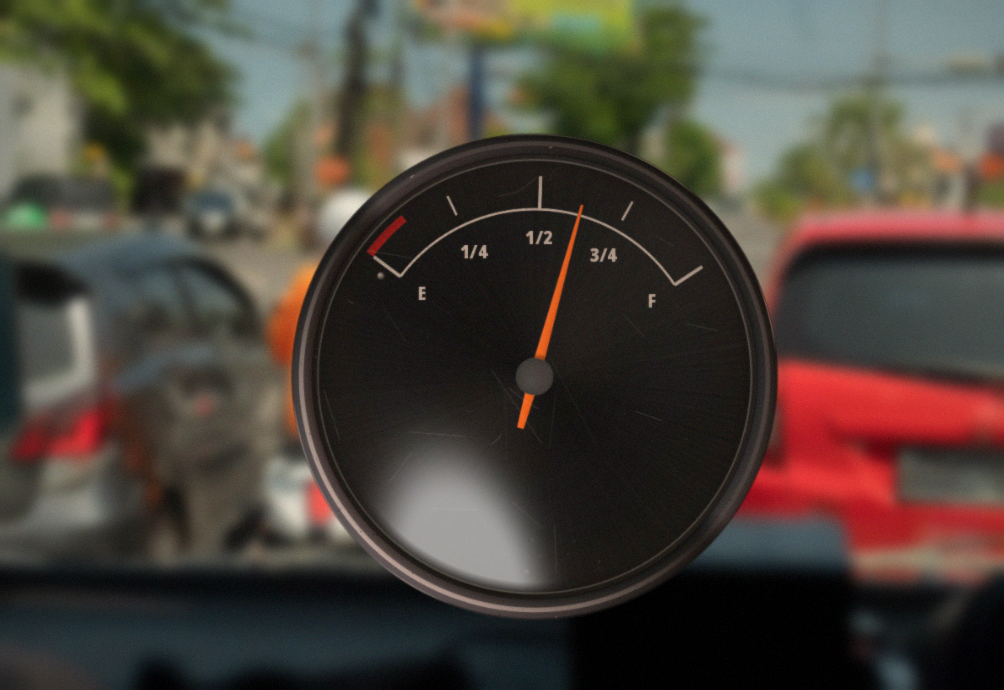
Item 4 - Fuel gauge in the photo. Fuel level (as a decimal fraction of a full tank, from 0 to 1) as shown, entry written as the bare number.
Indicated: 0.625
